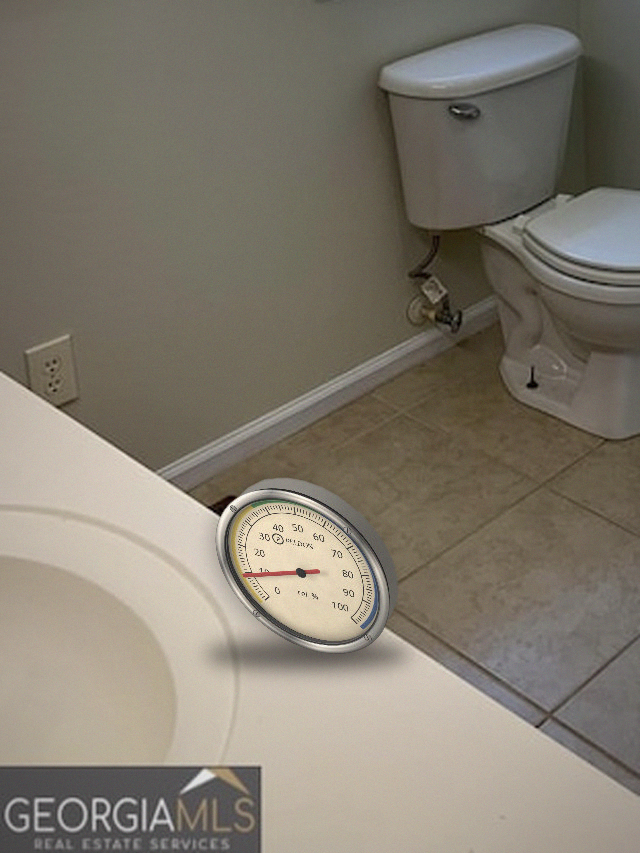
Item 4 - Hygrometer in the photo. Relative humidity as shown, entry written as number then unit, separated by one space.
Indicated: 10 %
